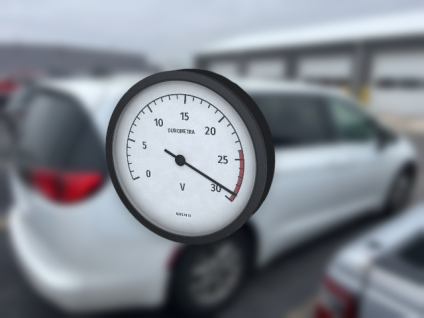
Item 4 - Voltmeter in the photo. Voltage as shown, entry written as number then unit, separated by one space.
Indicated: 29 V
